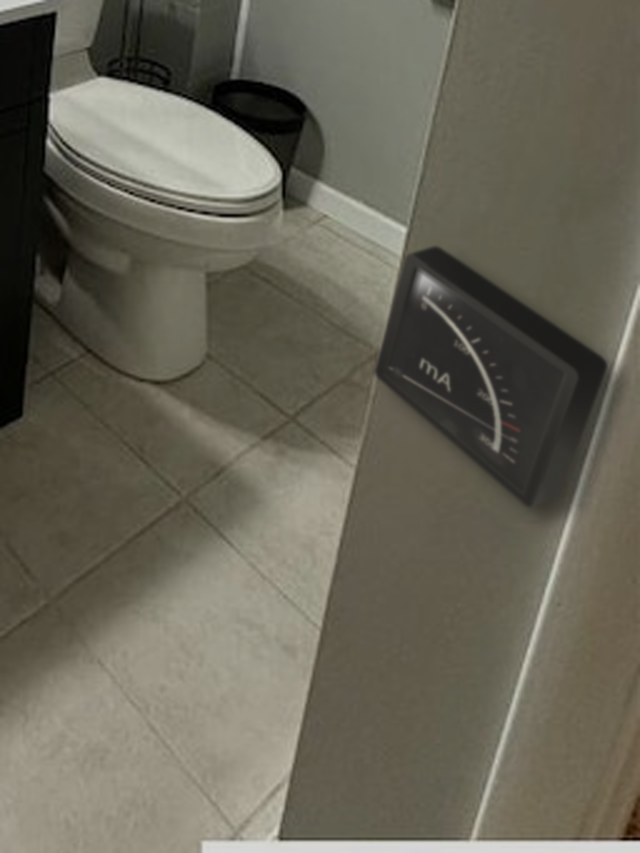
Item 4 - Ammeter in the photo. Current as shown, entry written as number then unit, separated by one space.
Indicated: 260 mA
